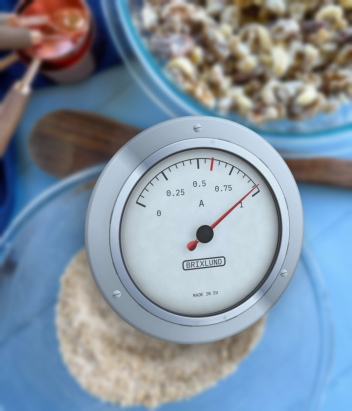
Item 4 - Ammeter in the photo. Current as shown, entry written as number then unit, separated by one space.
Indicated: 0.95 A
